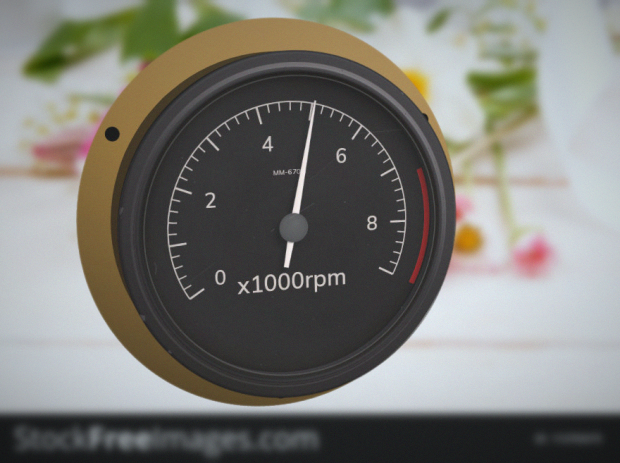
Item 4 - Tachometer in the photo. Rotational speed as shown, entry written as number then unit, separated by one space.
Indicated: 5000 rpm
